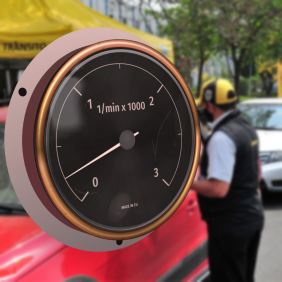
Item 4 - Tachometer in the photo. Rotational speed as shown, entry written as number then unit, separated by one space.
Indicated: 250 rpm
